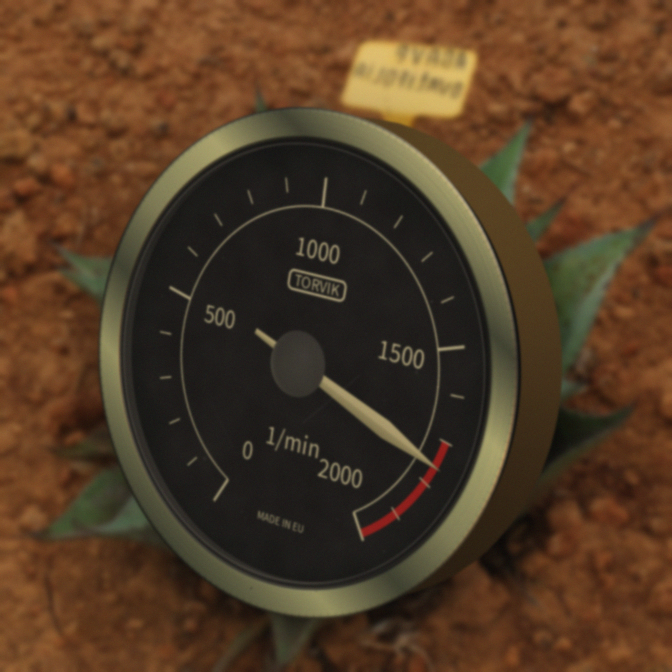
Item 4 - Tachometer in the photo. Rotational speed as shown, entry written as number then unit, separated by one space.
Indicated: 1750 rpm
